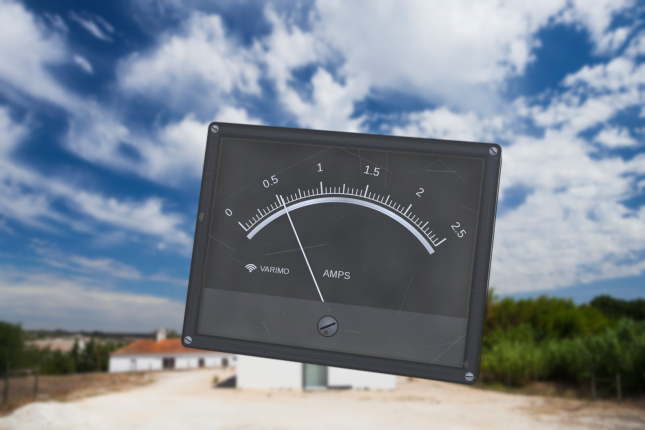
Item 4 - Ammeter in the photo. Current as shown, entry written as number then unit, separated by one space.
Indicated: 0.55 A
